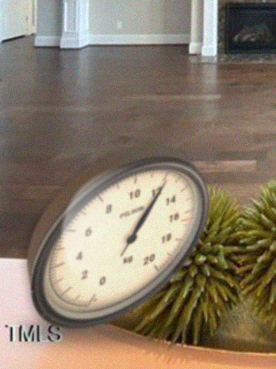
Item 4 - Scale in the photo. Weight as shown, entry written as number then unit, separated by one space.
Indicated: 12 kg
